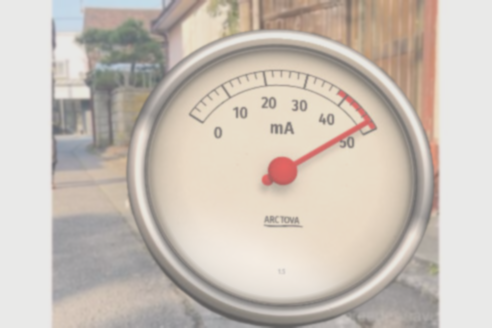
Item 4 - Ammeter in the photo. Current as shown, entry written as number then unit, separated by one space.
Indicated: 48 mA
